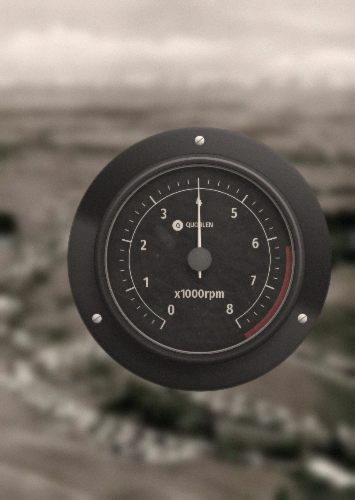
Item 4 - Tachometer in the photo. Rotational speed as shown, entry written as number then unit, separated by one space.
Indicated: 4000 rpm
